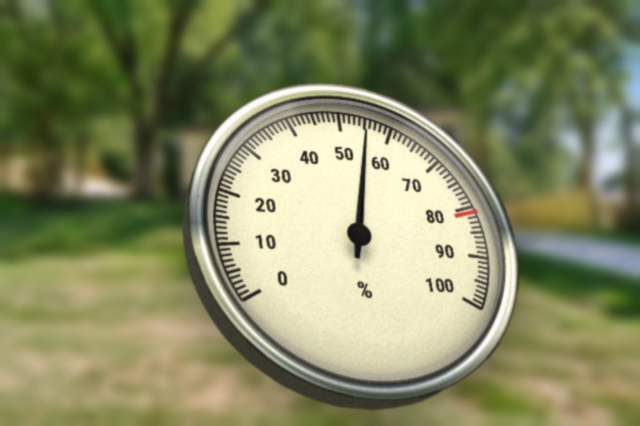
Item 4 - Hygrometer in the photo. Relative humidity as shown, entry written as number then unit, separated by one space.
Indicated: 55 %
